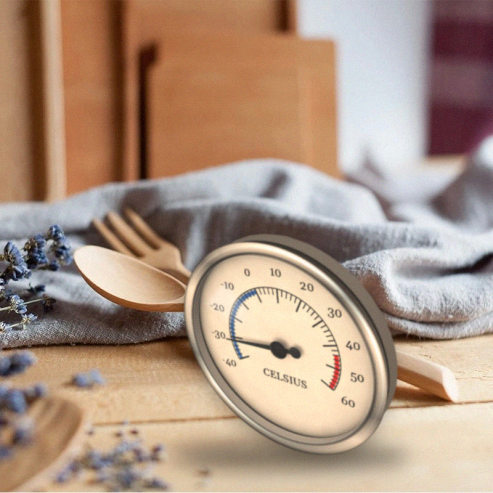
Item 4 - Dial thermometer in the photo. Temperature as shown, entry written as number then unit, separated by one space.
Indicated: -30 °C
